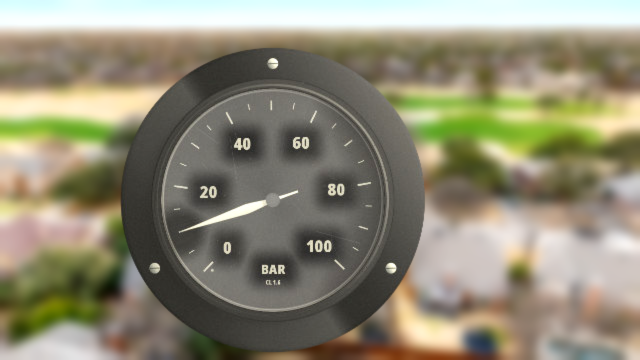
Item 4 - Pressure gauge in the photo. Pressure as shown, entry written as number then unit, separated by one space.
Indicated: 10 bar
